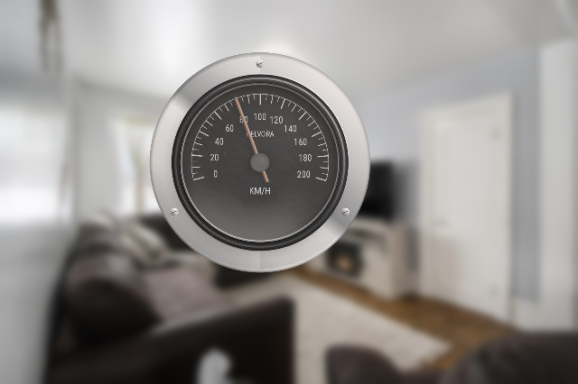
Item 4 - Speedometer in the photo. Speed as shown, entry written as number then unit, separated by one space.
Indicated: 80 km/h
